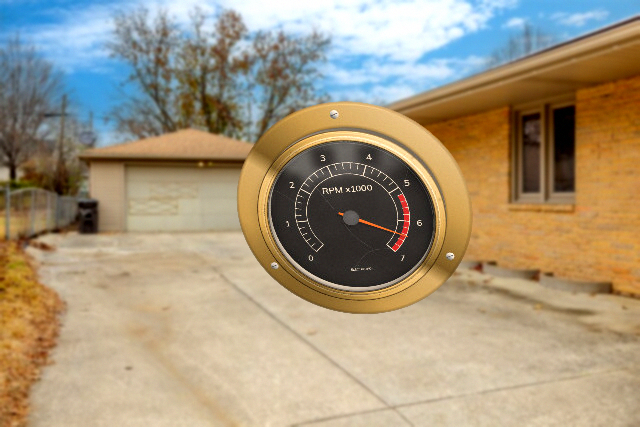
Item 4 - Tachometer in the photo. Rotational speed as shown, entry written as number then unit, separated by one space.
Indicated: 6400 rpm
